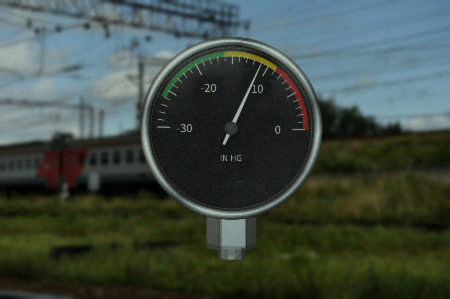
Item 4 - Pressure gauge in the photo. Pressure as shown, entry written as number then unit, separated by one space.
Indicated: -11 inHg
